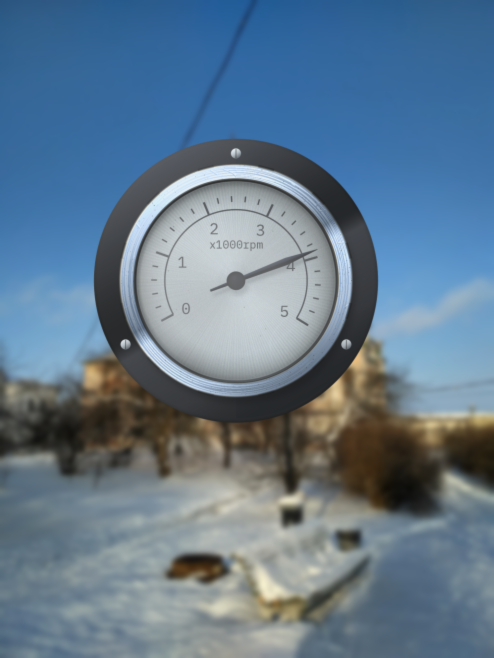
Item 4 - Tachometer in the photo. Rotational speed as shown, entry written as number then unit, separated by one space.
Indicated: 3900 rpm
